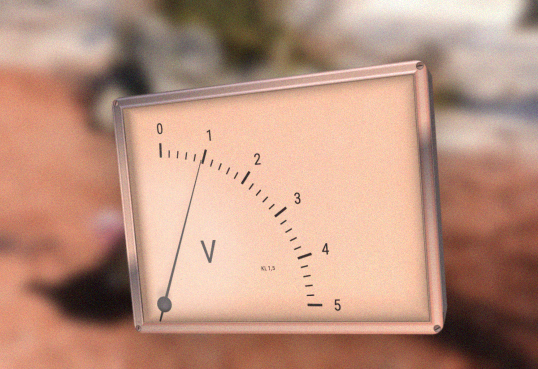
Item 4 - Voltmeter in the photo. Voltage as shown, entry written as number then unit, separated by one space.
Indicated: 1 V
